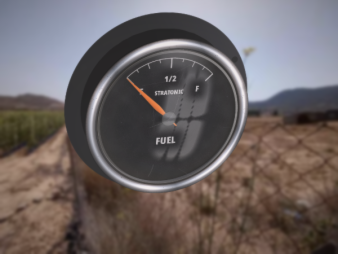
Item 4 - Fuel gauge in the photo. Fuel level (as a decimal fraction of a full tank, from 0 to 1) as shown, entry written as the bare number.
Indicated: 0
